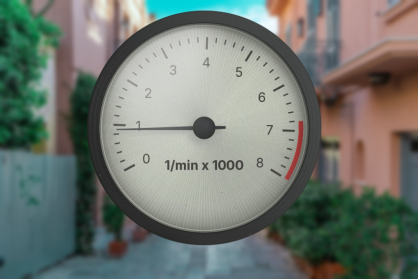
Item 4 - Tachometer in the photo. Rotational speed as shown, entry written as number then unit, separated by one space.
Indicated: 900 rpm
